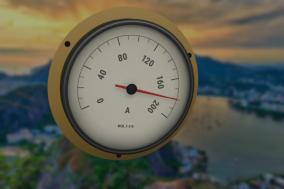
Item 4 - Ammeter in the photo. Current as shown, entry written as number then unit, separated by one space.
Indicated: 180 A
